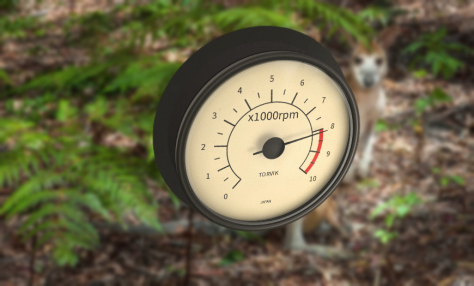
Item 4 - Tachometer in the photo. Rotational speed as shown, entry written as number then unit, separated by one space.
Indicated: 8000 rpm
